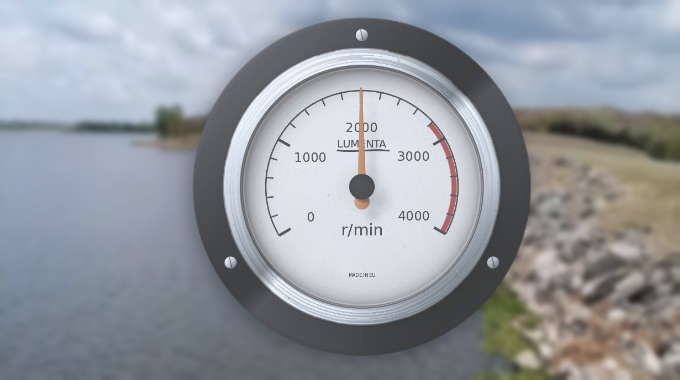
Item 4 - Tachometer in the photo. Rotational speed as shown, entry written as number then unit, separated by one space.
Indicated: 2000 rpm
